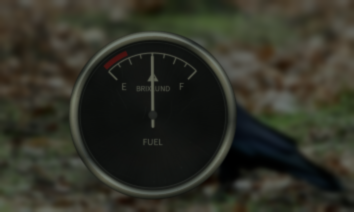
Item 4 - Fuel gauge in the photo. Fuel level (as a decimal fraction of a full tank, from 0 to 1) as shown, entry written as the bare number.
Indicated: 0.5
